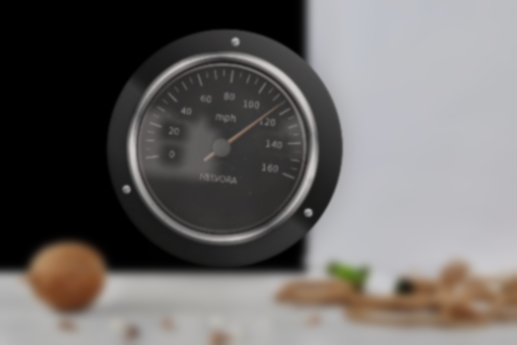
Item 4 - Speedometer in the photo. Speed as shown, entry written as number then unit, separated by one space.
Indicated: 115 mph
